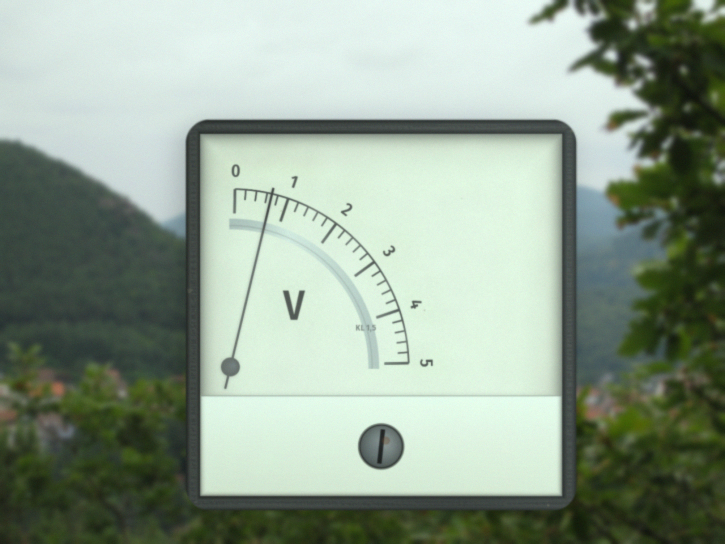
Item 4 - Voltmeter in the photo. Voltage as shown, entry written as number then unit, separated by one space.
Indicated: 0.7 V
